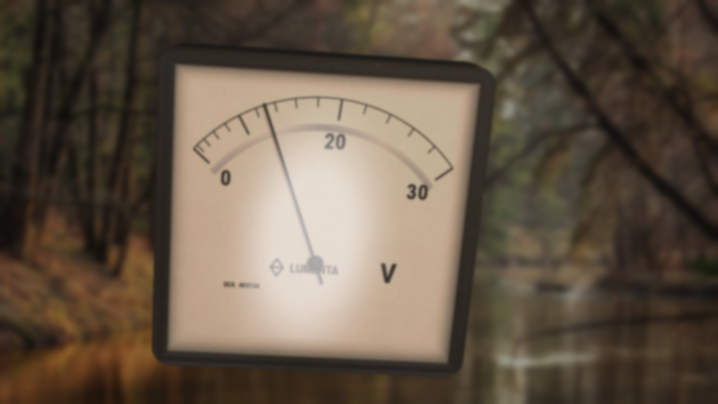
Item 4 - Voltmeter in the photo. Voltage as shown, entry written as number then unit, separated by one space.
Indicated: 13 V
